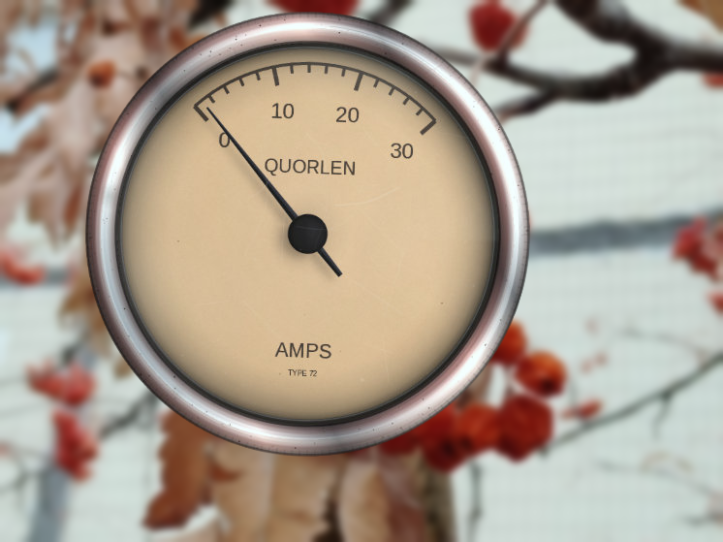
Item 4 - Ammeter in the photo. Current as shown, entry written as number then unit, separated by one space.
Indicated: 1 A
